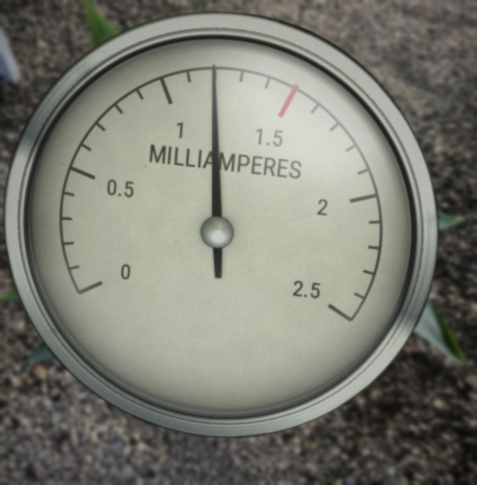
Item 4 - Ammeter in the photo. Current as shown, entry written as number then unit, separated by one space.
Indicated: 1.2 mA
